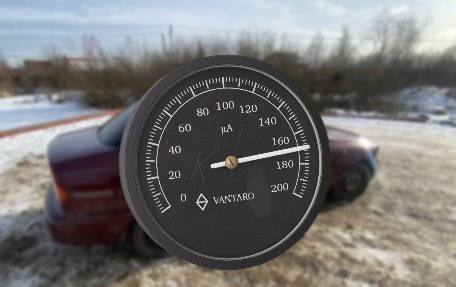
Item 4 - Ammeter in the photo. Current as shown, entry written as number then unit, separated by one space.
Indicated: 170 µA
